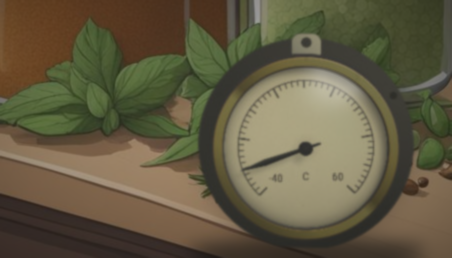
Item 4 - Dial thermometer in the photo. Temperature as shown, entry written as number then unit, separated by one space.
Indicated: -30 °C
